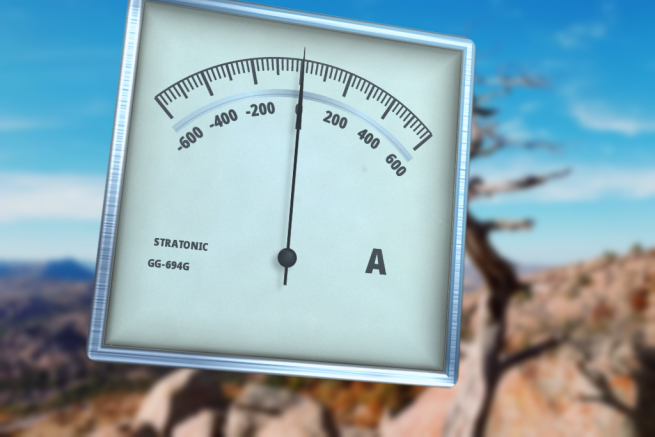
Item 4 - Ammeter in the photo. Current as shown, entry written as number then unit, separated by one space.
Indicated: 0 A
